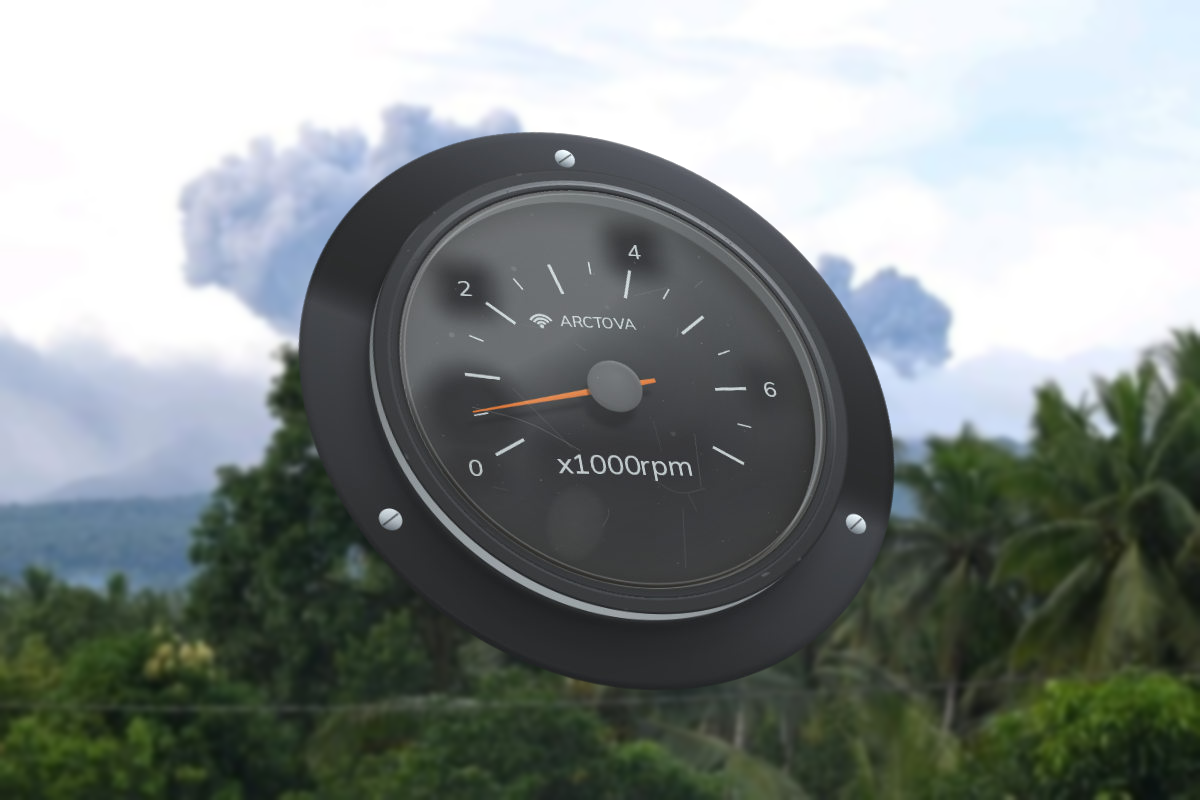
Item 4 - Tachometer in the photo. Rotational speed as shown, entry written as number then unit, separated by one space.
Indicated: 500 rpm
